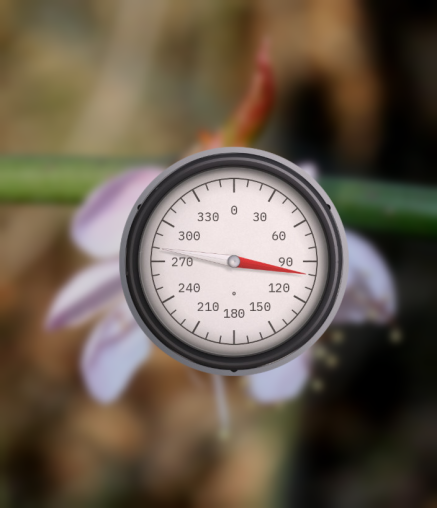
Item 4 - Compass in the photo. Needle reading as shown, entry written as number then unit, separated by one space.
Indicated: 100 °
